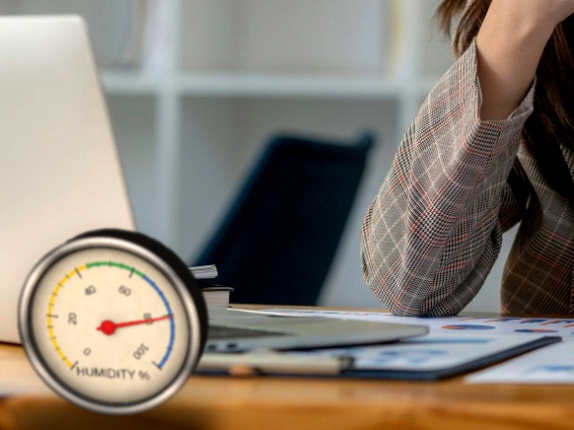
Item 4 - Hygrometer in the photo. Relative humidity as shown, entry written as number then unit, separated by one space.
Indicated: 80 %
